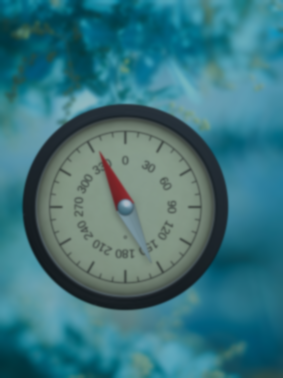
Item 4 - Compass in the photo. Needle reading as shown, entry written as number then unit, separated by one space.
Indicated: 335 °
